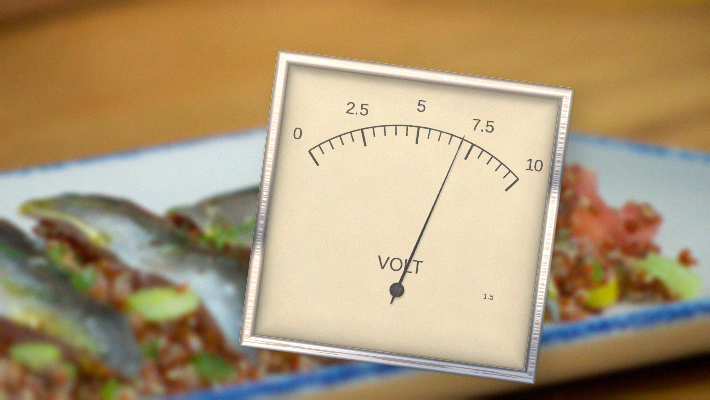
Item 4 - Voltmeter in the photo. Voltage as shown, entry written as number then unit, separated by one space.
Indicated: 7 V
